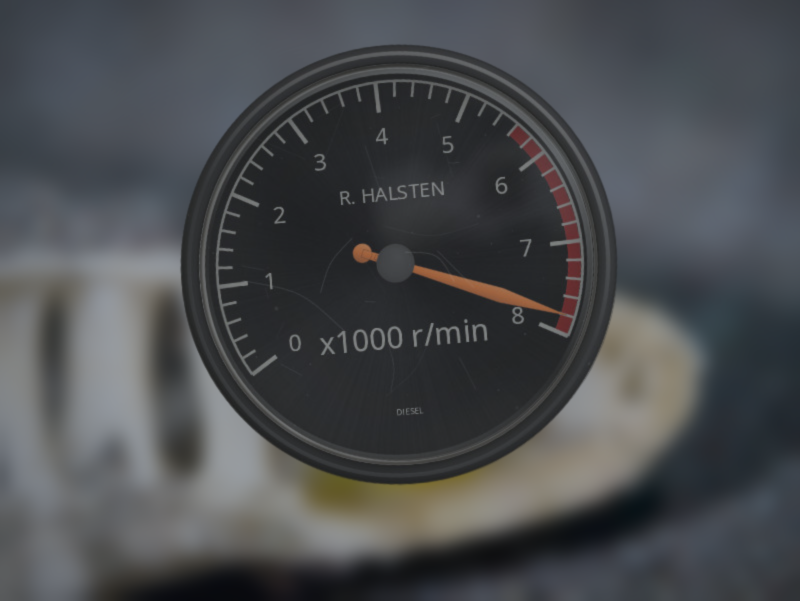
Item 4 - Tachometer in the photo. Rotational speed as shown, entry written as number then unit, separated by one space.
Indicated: 7800 rpm
